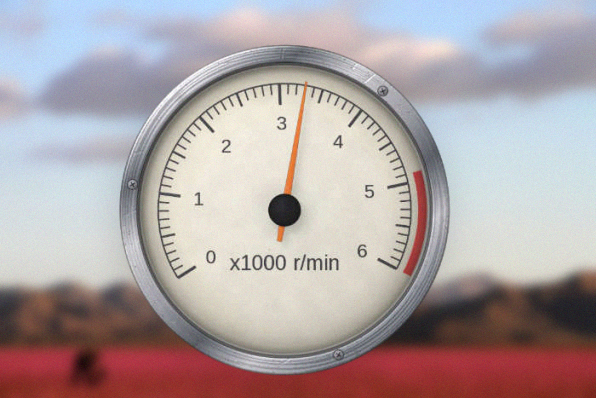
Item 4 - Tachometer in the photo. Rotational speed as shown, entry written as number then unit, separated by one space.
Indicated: 3300 rpm
